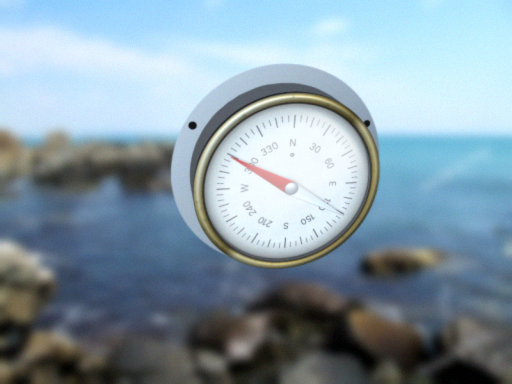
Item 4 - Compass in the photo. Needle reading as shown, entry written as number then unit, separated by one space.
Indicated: 300 °
